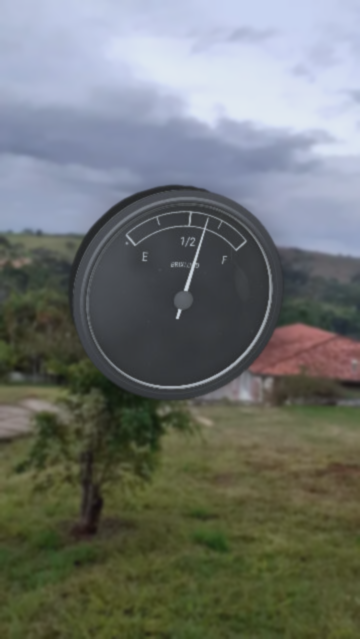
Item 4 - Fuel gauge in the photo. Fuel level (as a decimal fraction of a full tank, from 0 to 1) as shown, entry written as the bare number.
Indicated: 0.625
